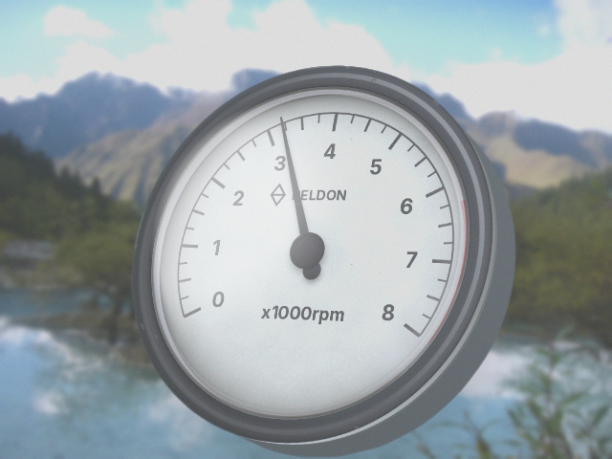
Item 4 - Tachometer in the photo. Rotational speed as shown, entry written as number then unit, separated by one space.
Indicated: 3250 rpm
